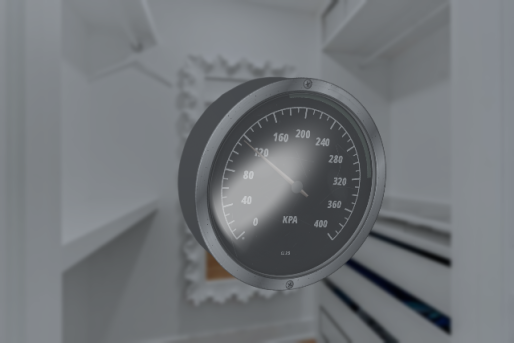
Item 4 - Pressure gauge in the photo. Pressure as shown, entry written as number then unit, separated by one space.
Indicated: 115 kPa
